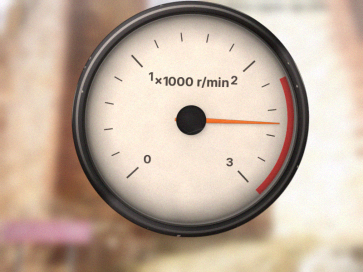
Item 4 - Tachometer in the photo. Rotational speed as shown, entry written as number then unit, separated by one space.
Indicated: 2500 rpm
